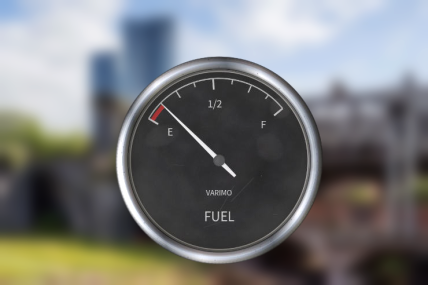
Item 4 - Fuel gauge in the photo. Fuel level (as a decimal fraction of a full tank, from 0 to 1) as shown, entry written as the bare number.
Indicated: 0.125
